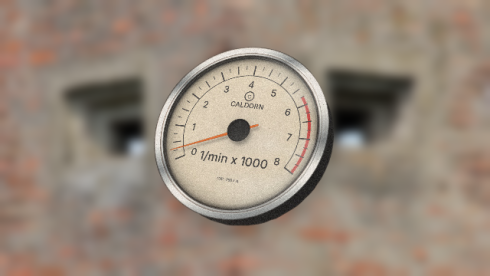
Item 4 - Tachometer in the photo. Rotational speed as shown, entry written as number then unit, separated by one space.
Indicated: 250 rpm
